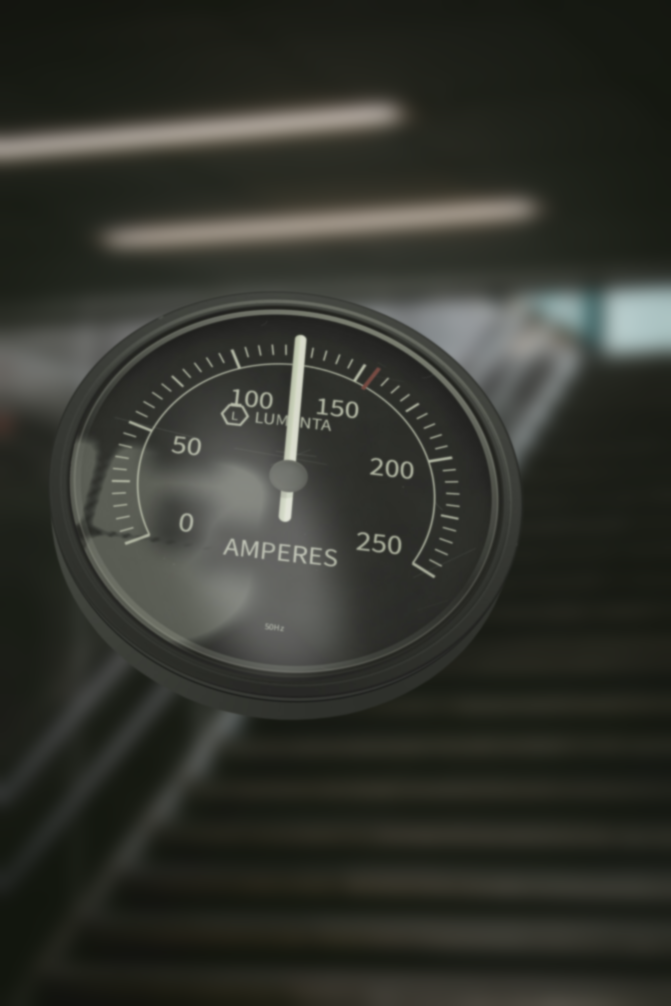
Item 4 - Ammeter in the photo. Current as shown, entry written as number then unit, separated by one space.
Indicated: 125 A
